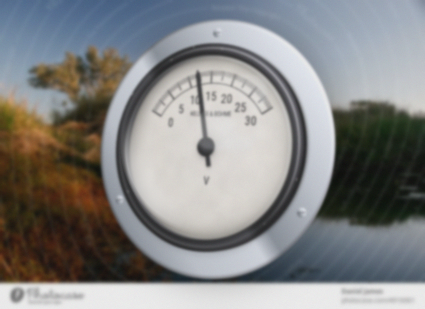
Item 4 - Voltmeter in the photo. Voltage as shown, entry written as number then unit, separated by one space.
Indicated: 12.5 V
